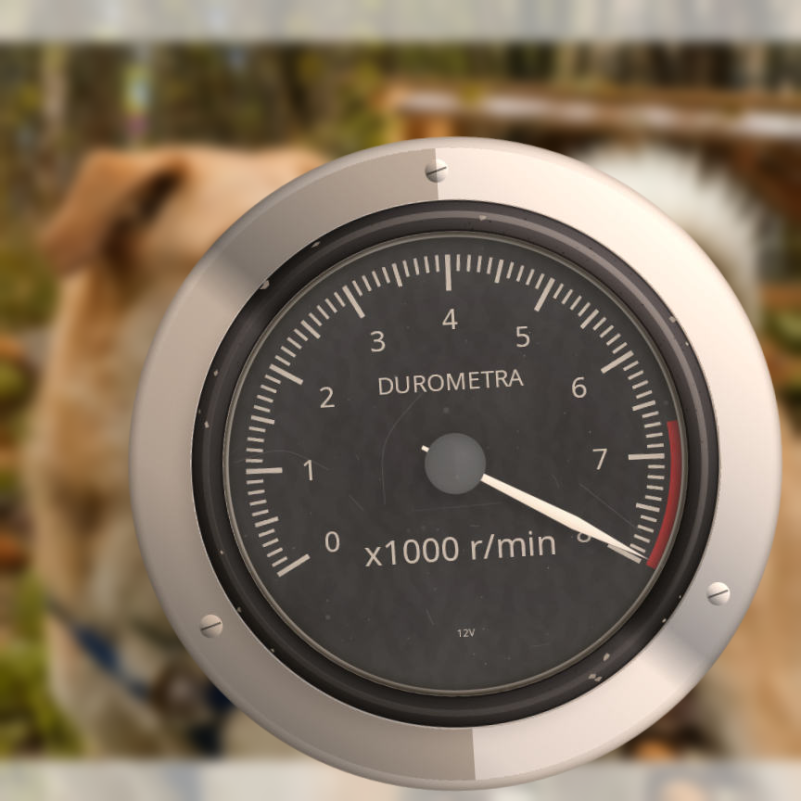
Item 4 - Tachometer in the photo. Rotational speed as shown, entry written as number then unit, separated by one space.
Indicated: 7950 rpm
